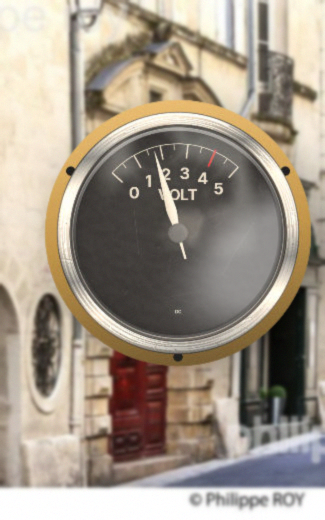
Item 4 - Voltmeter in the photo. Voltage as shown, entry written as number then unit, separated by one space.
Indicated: 1.75 V
